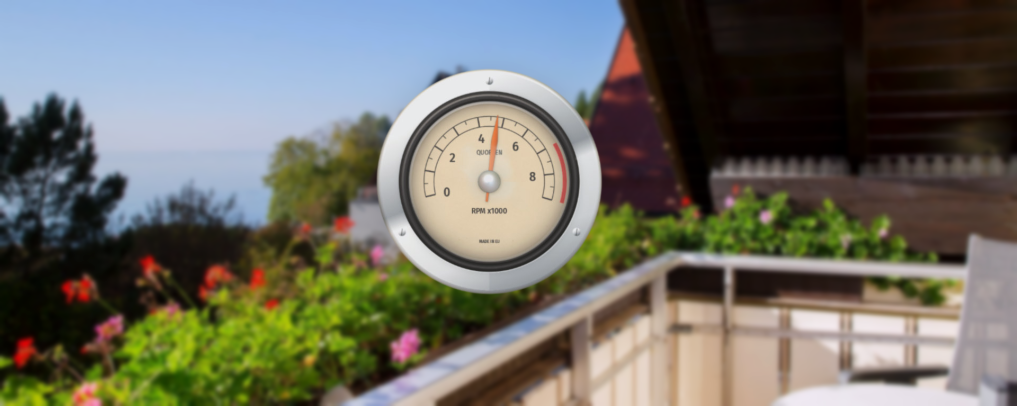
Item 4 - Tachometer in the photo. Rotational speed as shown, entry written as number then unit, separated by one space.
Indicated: 4750 rpm
